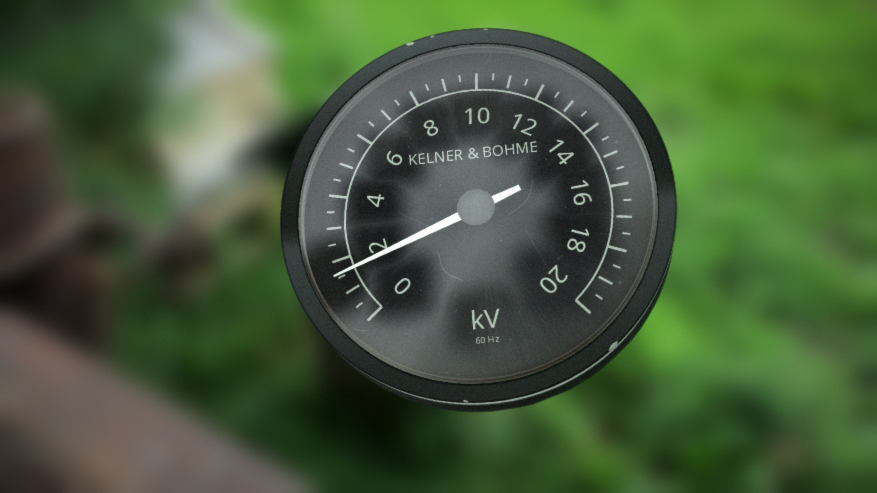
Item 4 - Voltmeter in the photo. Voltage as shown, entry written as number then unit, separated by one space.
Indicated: 1.5 kV
